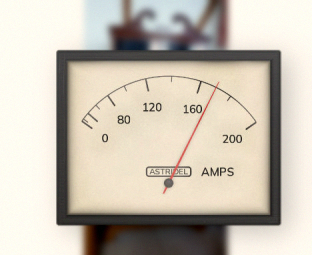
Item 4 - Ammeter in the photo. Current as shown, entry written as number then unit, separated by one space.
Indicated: 170 A
